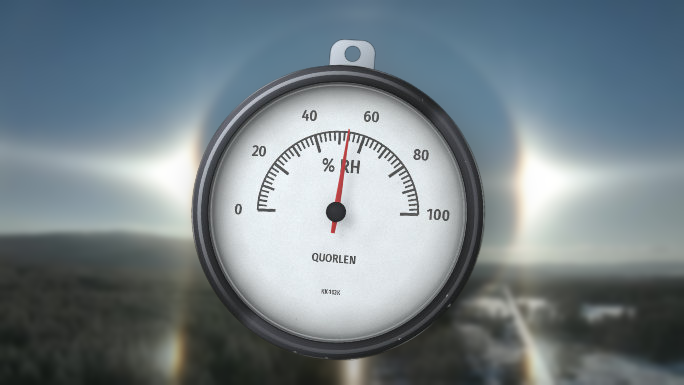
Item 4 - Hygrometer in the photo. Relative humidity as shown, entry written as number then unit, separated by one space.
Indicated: 54 %
